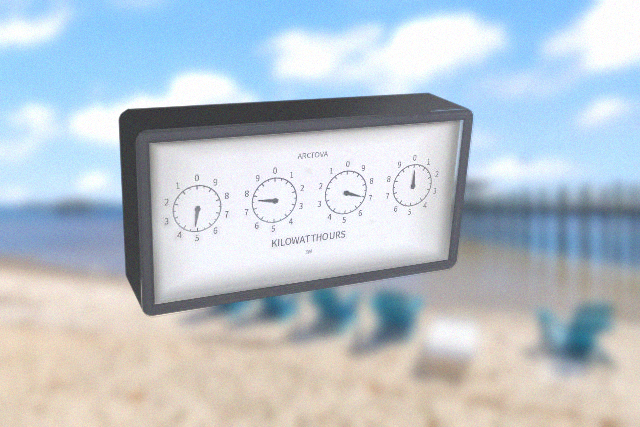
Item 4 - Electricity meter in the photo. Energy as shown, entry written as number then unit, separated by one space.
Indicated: 4770 kWh
